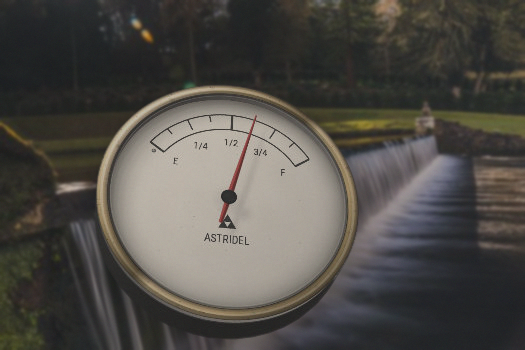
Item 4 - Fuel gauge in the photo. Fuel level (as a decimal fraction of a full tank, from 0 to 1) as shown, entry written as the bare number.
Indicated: 0.625
